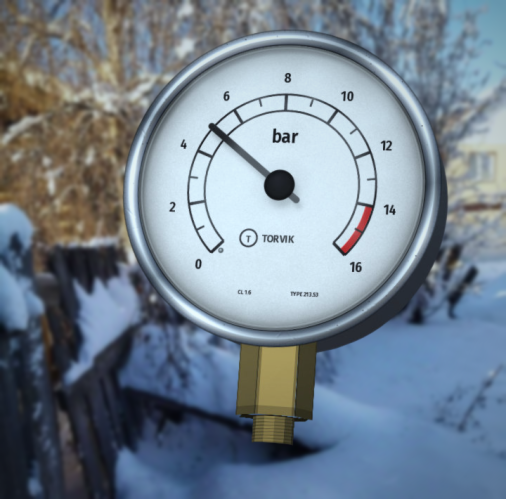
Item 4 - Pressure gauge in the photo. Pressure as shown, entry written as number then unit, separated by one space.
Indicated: 5 bar
